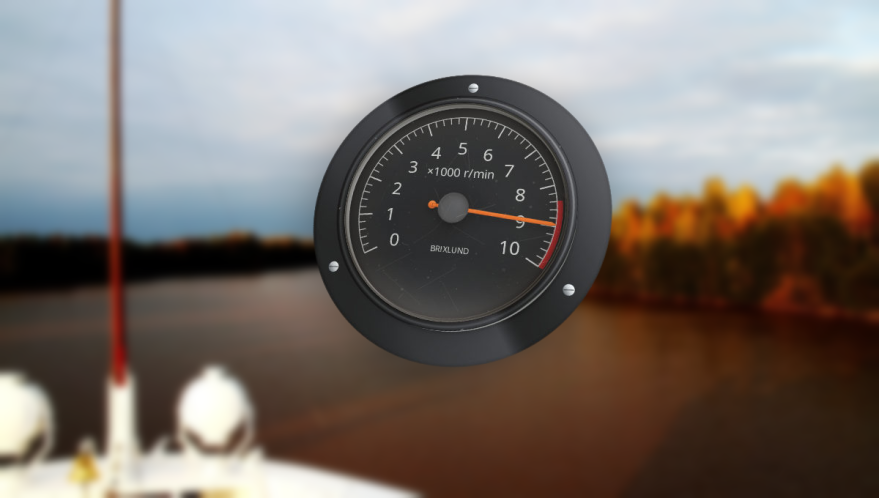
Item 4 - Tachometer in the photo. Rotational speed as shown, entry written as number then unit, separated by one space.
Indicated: 9000 rpm
